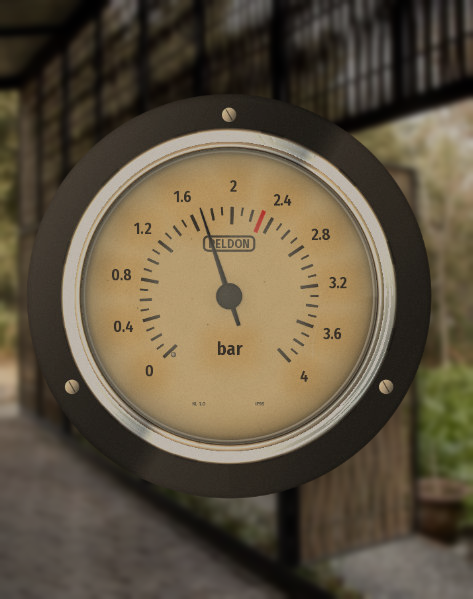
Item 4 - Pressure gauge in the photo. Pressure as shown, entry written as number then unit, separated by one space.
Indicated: 1.7 bar
